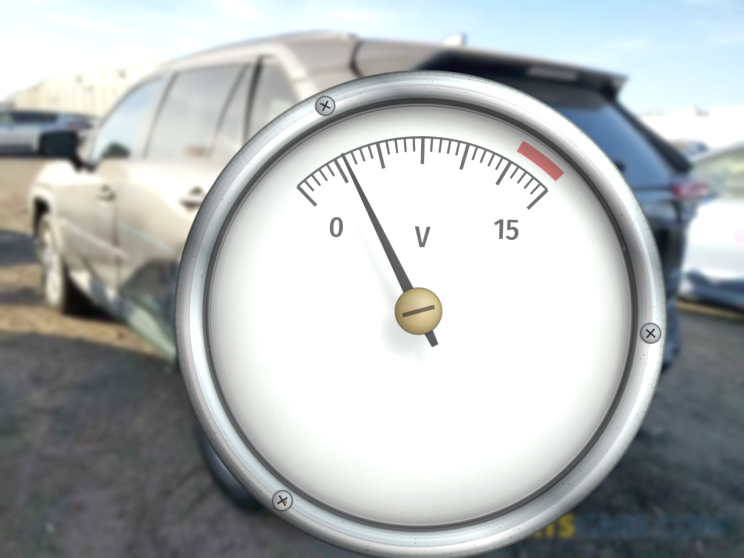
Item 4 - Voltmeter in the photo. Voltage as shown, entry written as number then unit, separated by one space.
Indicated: 3 V
